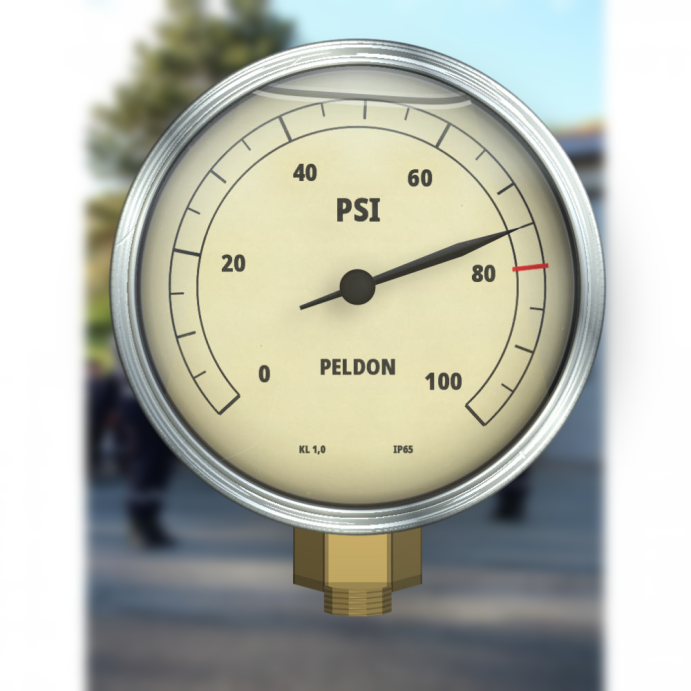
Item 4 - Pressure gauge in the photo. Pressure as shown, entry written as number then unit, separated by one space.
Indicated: 75 psi
